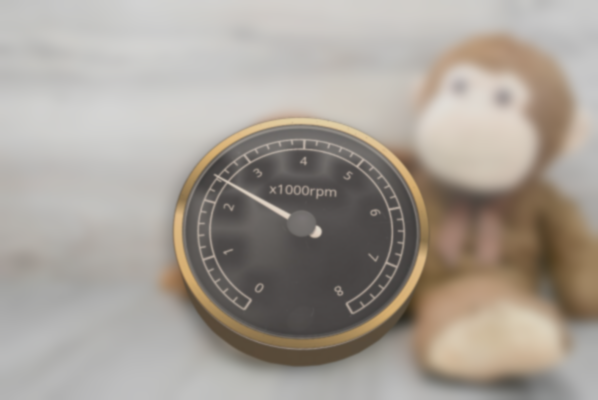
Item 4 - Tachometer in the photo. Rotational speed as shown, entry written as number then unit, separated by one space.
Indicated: 2400 rpm
